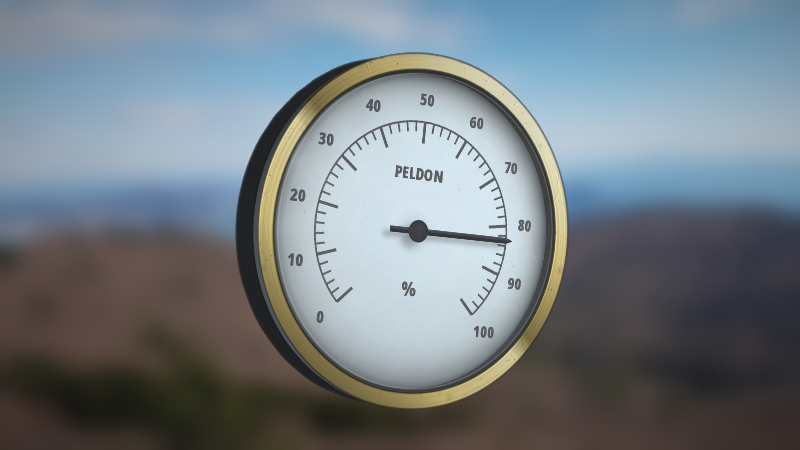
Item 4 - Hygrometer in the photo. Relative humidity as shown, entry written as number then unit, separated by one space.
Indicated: 83 %
